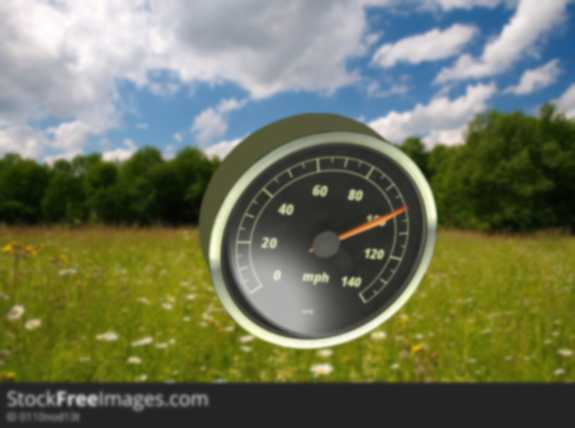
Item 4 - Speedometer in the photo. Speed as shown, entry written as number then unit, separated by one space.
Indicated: 100 mph
